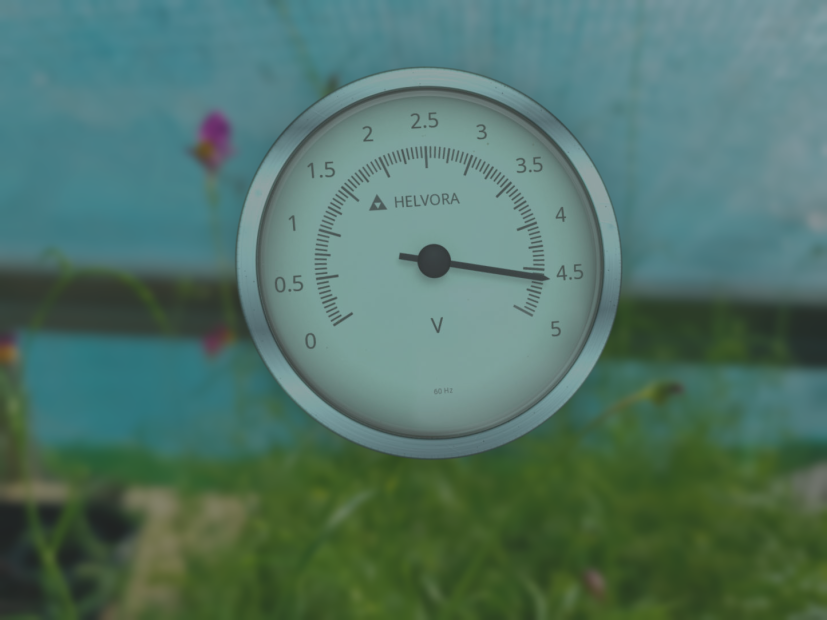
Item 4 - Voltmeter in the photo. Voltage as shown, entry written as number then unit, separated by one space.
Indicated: 4.6 V
